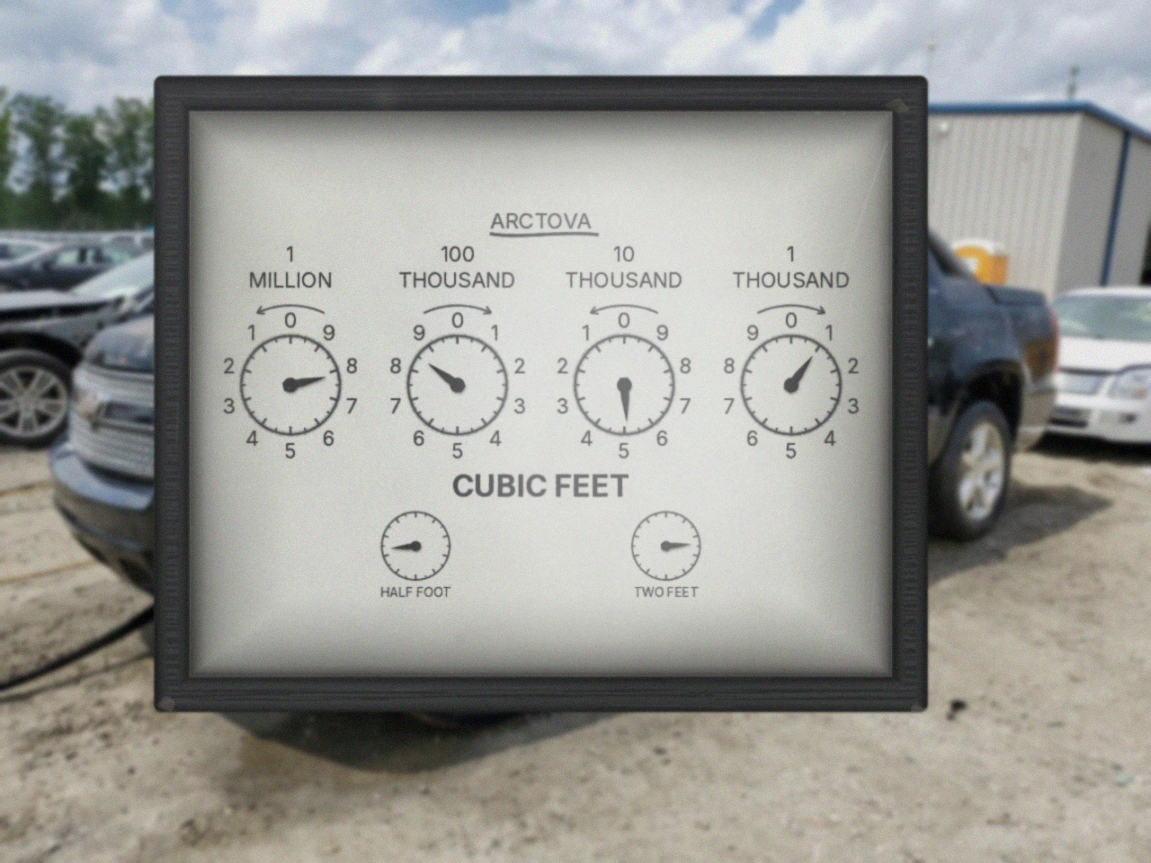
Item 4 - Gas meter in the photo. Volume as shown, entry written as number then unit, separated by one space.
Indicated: 785100 ft³
